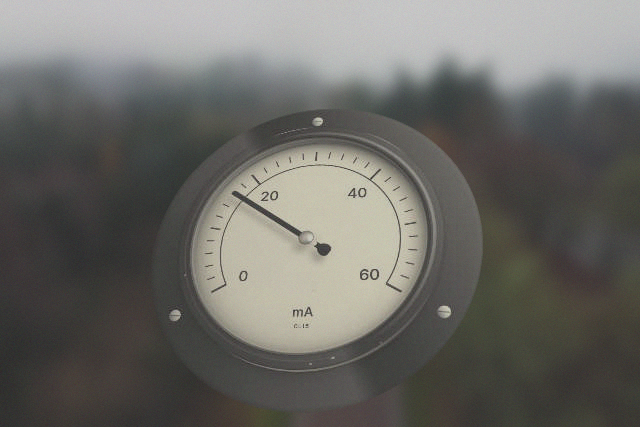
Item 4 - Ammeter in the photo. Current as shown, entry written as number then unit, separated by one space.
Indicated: 16 mA
